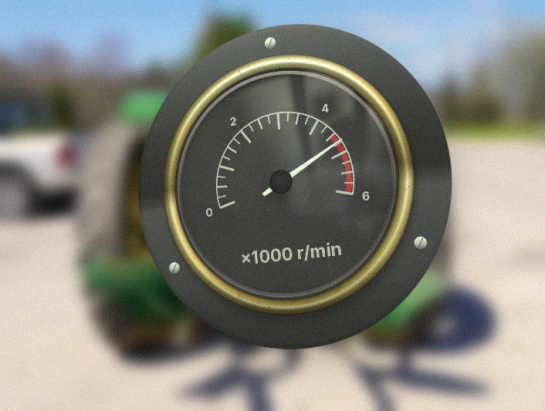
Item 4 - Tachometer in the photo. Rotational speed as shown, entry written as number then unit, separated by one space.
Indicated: 4750 rpm
